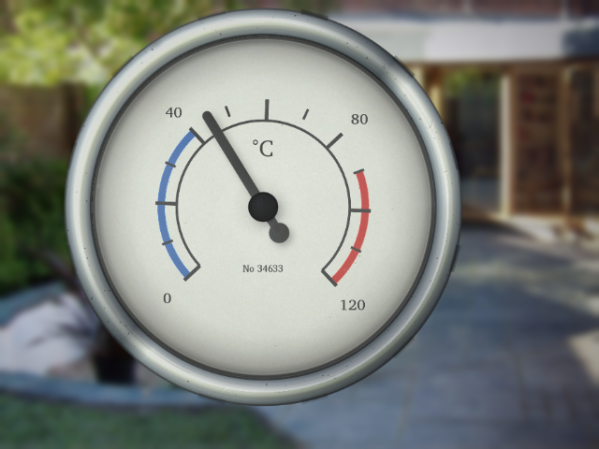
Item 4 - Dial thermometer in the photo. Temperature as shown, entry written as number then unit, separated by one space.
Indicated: 45 °C
